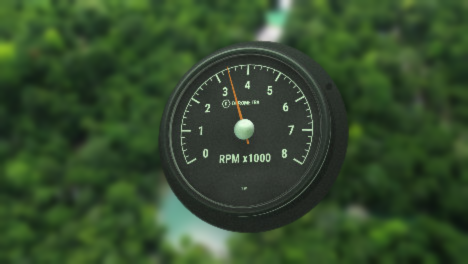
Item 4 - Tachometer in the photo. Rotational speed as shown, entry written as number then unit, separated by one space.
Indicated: 3400 rpm
